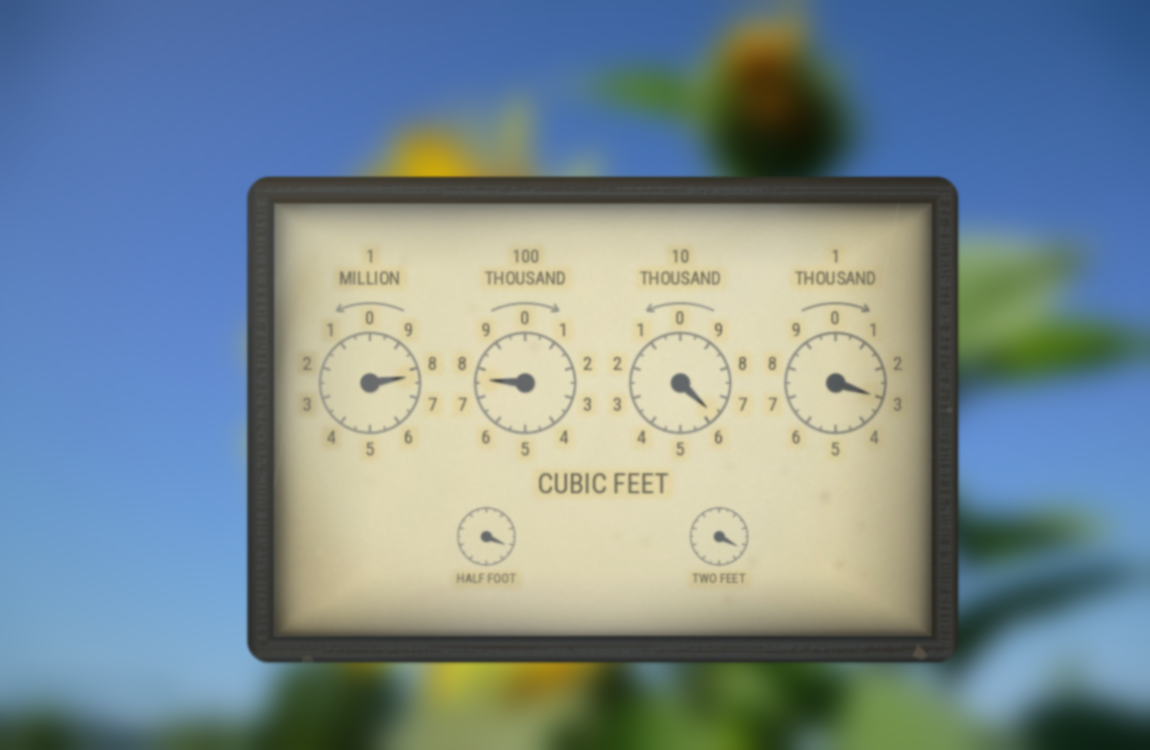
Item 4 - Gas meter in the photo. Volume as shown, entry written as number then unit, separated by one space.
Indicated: 776300 ft³
